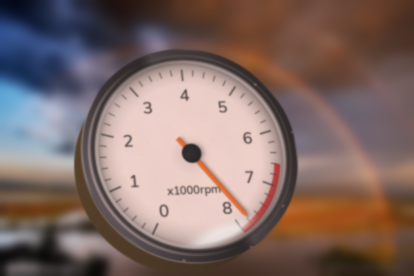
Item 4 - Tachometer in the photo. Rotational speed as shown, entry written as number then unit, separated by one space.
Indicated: 7800 rpm
